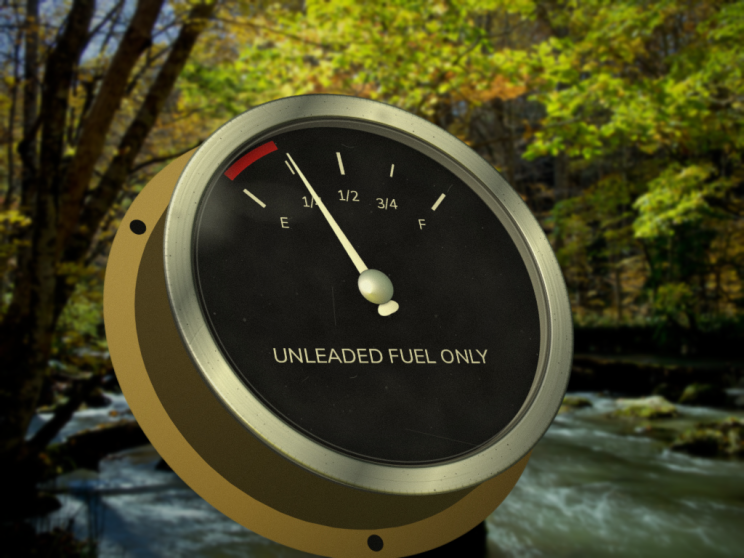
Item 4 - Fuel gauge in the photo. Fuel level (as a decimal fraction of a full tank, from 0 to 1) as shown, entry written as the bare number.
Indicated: 0.25
